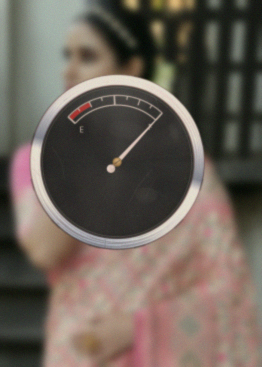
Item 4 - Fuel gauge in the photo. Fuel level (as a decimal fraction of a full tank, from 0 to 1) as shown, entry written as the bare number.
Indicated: 1
